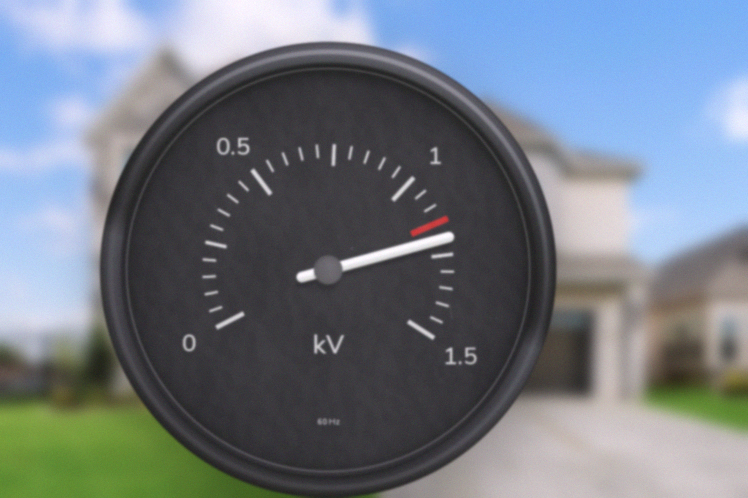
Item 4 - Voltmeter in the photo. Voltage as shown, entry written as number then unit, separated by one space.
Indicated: 1.2 kV
